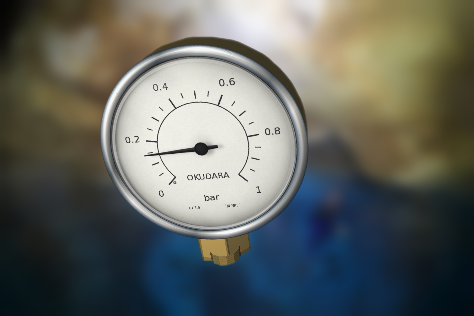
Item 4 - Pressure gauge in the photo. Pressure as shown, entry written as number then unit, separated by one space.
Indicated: 0.15 bar
